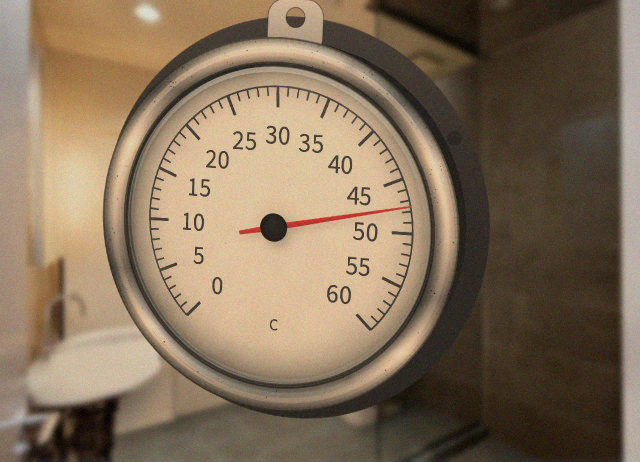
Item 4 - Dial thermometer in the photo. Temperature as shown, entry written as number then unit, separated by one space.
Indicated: 47.5 °C
